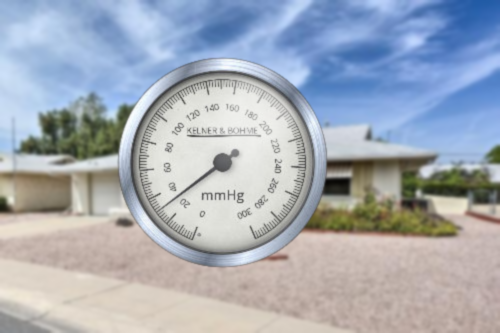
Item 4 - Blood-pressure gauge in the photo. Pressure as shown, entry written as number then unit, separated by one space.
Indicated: 30 mmHg
